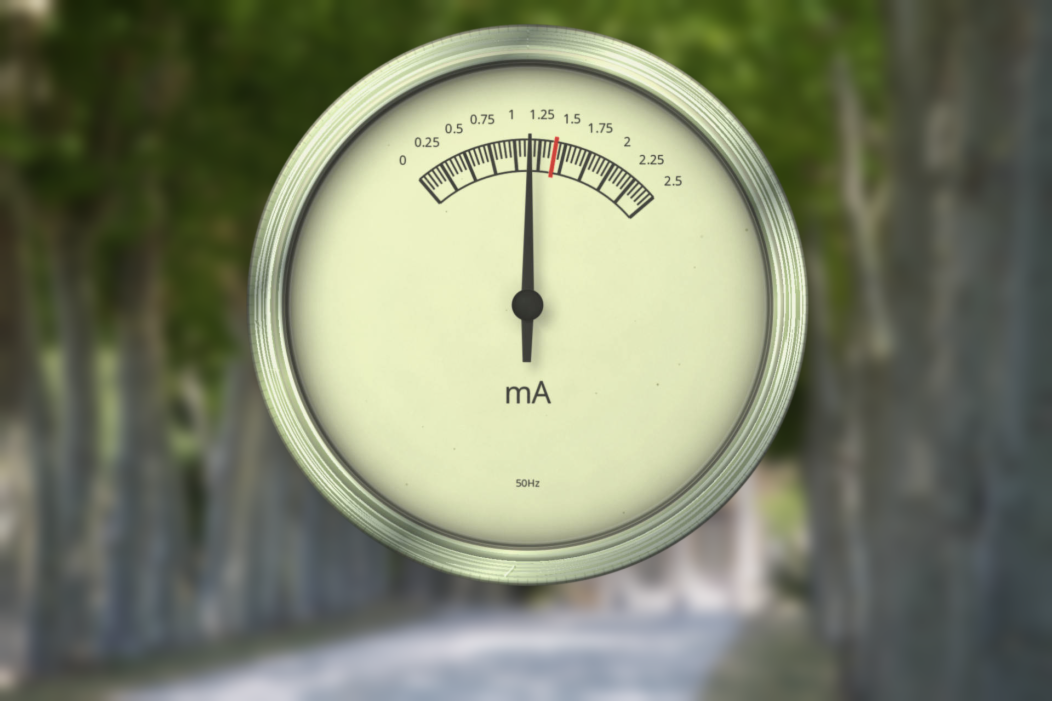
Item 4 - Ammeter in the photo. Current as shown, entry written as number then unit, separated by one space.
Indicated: 1.15 mA
